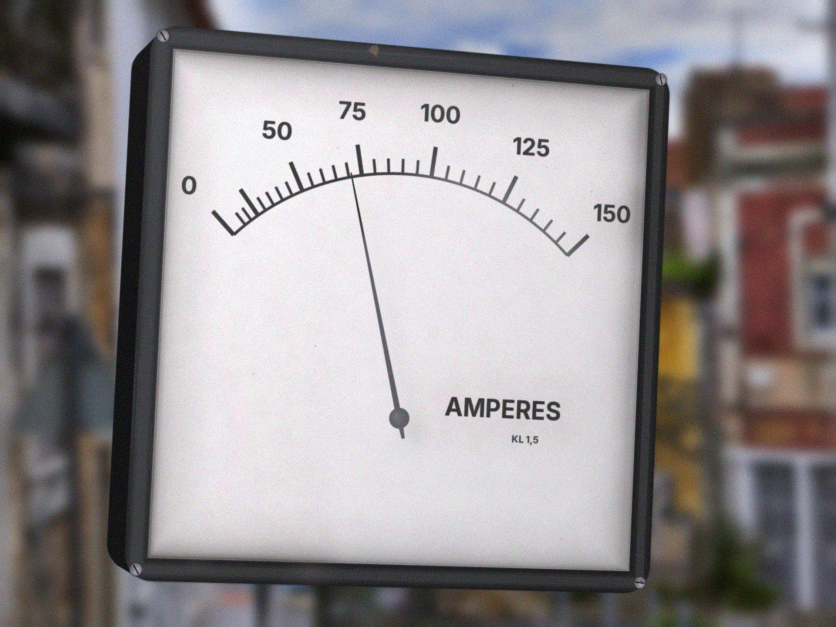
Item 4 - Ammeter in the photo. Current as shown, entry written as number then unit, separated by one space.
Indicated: 70 A
